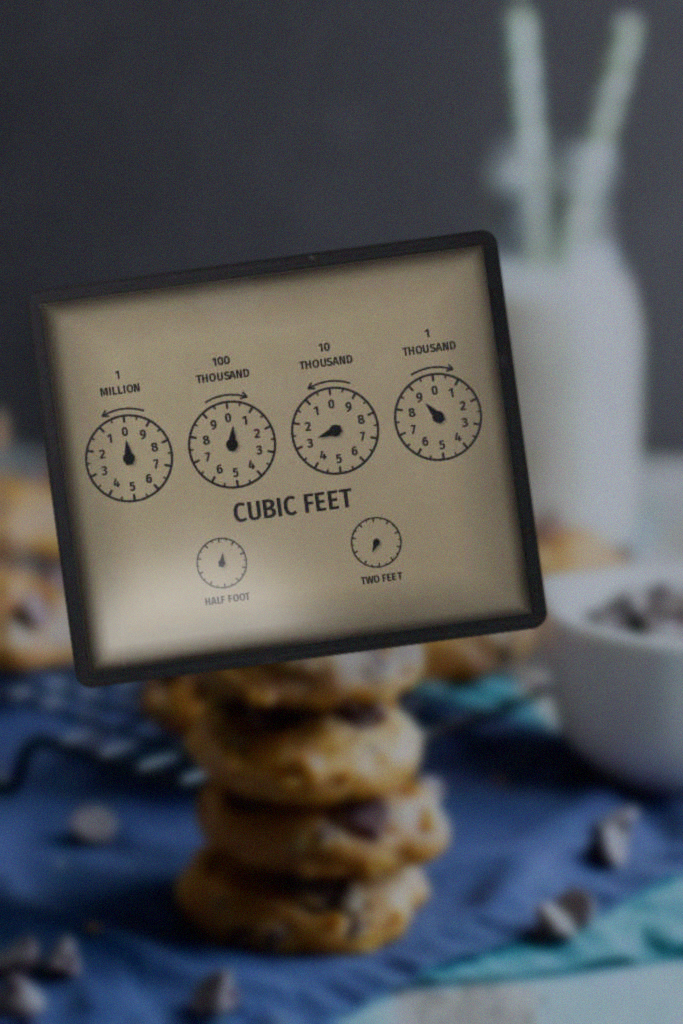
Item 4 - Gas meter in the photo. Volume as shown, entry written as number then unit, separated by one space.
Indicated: 2900 ft³
